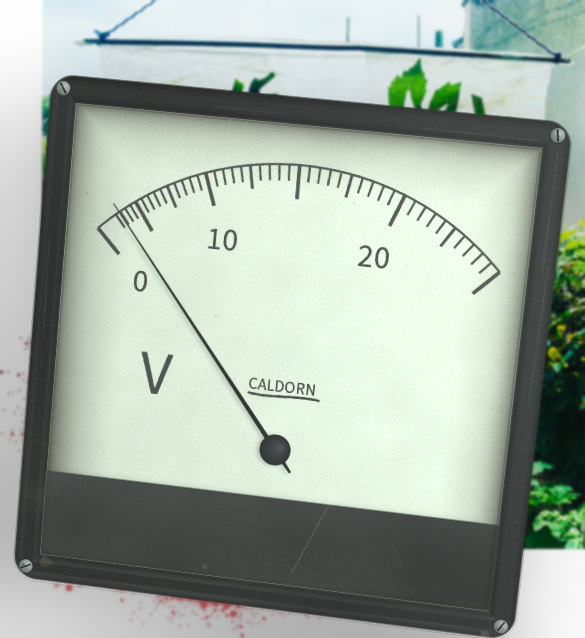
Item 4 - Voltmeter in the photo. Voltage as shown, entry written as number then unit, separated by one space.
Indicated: 3.5 V
